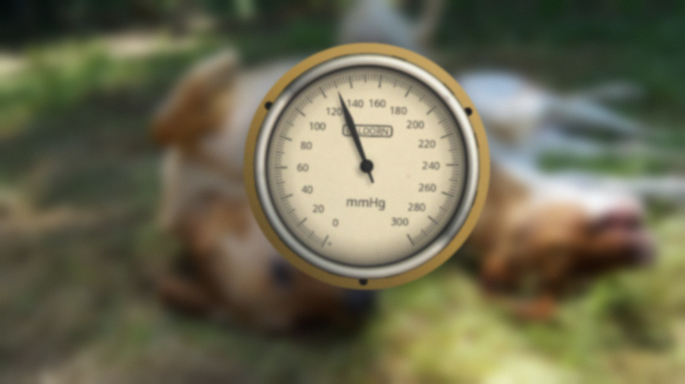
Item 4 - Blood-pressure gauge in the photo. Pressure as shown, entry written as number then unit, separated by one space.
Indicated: 130 mmHg
